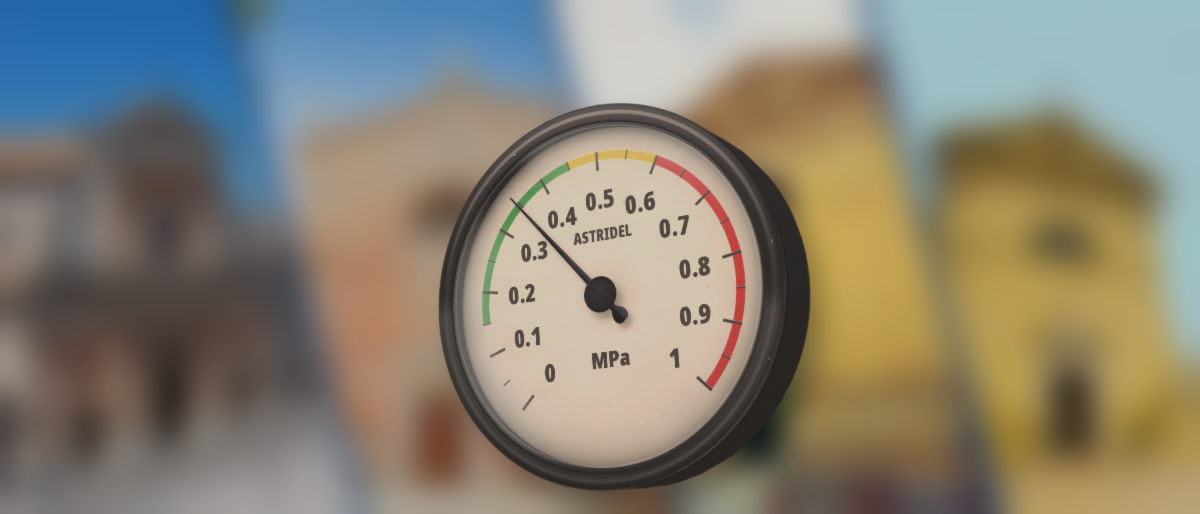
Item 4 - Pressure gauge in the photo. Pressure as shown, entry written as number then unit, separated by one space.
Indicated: 0.35 MPa
